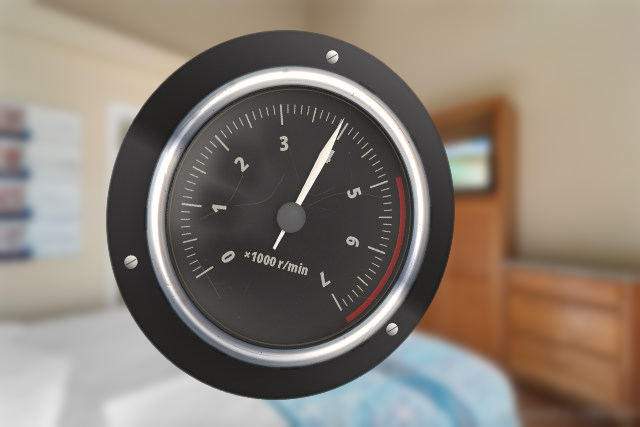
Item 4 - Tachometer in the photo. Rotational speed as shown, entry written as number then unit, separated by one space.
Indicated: 3900 rpm
